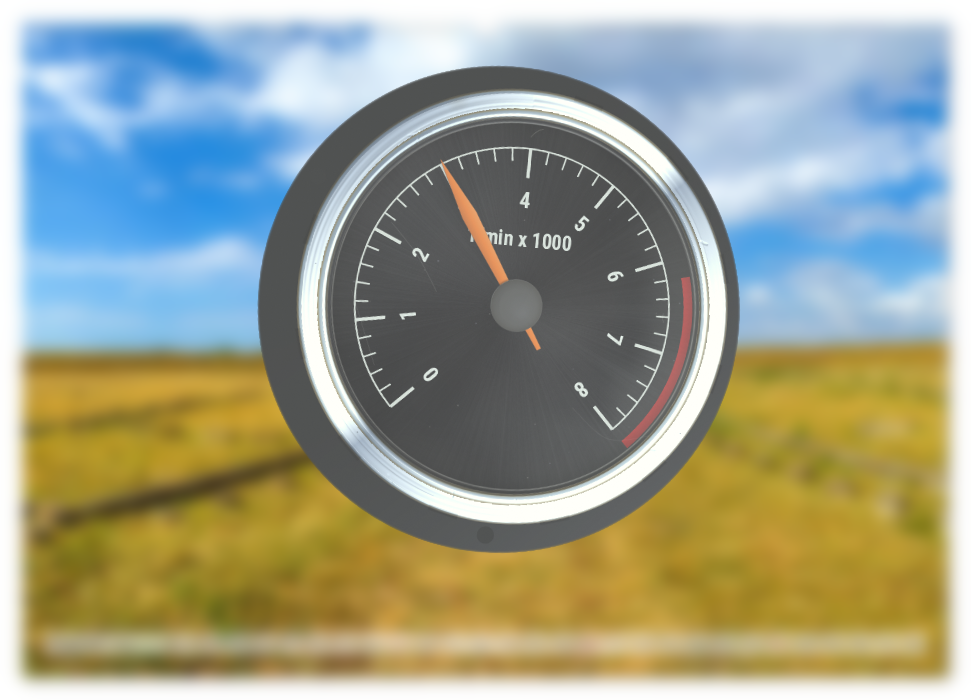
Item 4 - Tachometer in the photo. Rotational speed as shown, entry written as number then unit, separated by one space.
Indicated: 3000 rpm
